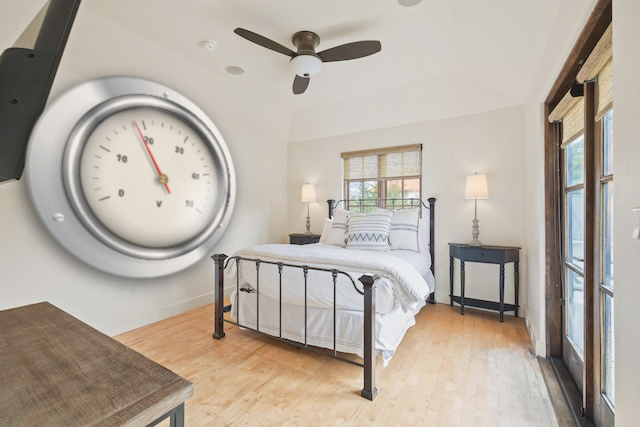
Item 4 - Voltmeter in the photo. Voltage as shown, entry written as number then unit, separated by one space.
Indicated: 18 V
